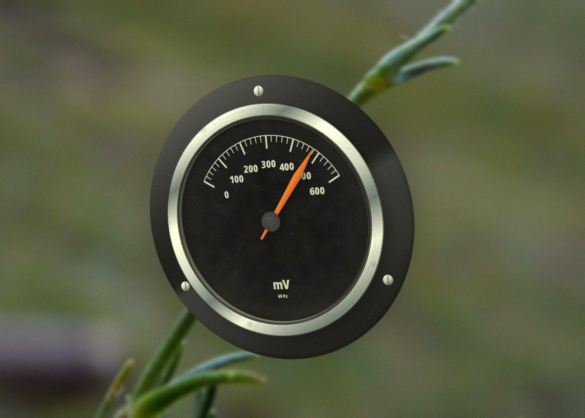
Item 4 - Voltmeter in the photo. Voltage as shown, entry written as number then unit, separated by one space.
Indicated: 480 mV
